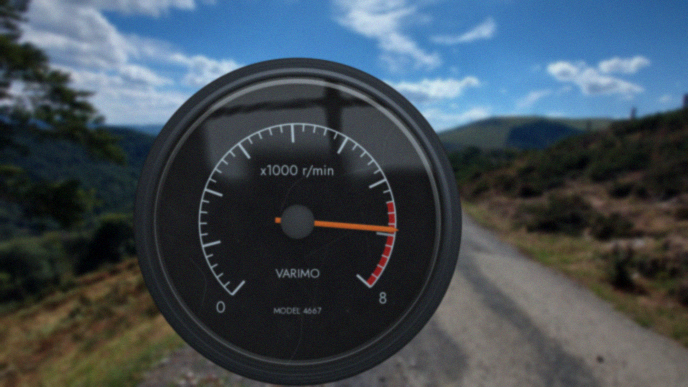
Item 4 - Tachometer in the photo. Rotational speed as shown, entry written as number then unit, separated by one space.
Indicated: 6900 rpm
